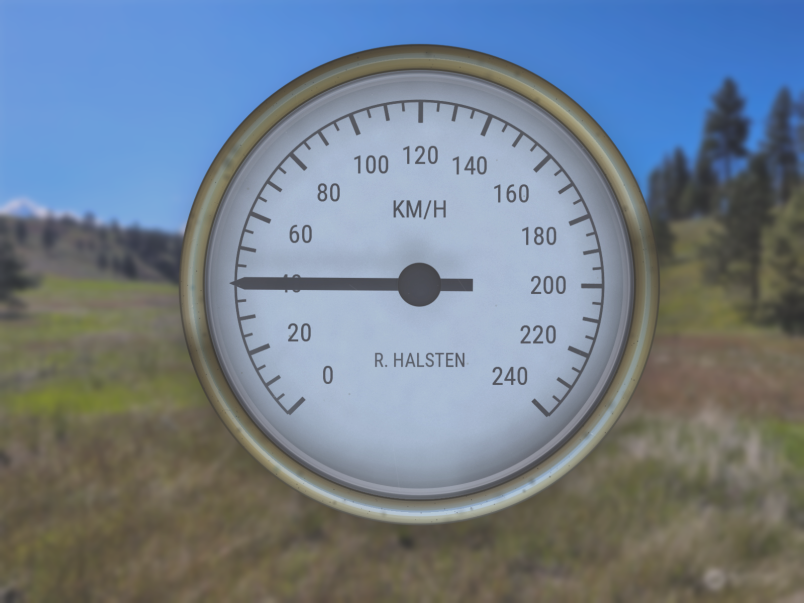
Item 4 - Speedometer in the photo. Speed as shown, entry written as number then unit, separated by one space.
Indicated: 40 km/h
